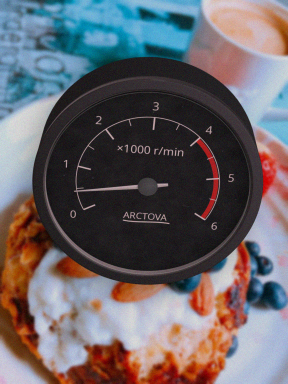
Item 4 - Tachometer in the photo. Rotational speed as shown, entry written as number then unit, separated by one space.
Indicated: 500 rpm
